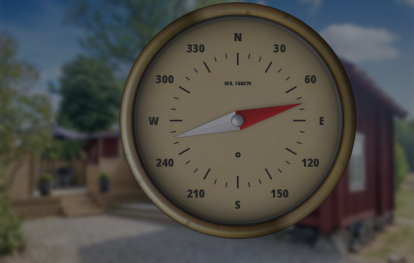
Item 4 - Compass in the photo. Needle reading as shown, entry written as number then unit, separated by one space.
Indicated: 75 °
